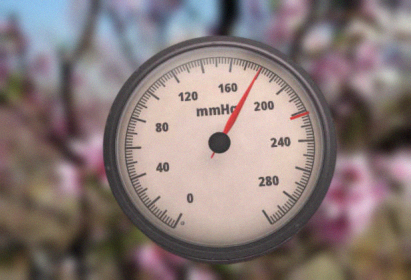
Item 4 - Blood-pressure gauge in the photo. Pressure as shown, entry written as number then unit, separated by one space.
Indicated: 180 mmHg
